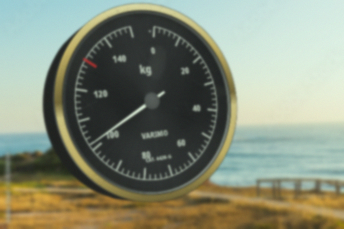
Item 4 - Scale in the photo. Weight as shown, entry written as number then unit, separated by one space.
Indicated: 102 kg
